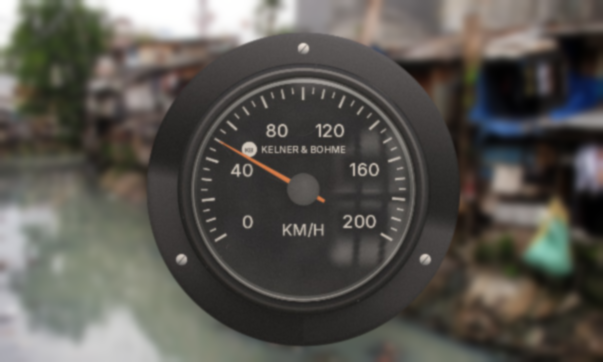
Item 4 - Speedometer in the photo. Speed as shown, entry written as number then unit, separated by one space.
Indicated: 50 km/h
